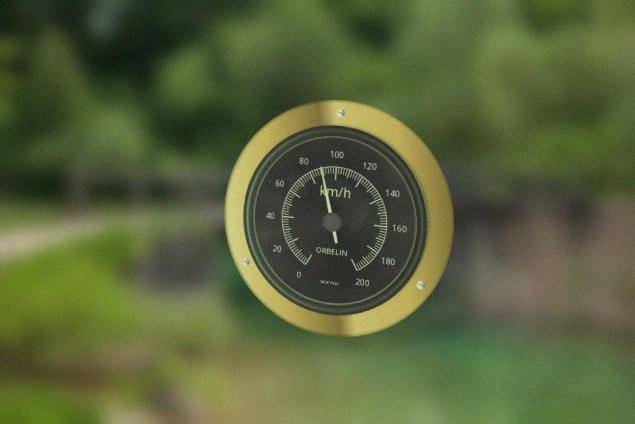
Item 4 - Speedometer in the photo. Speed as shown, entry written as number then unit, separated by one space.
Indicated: 90 km/h
